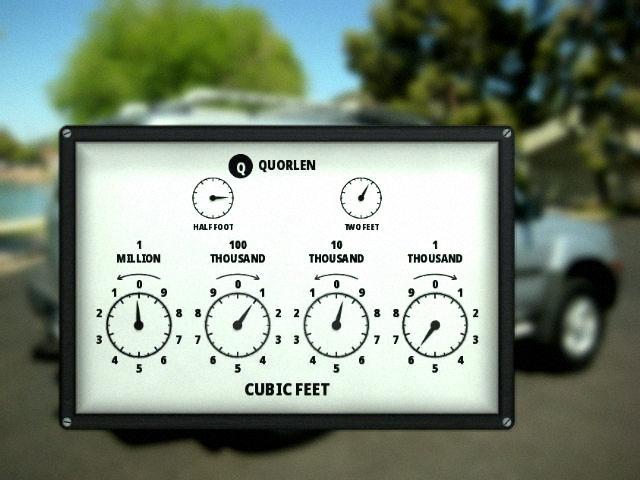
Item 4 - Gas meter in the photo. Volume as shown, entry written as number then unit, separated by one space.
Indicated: 9600 ft³
